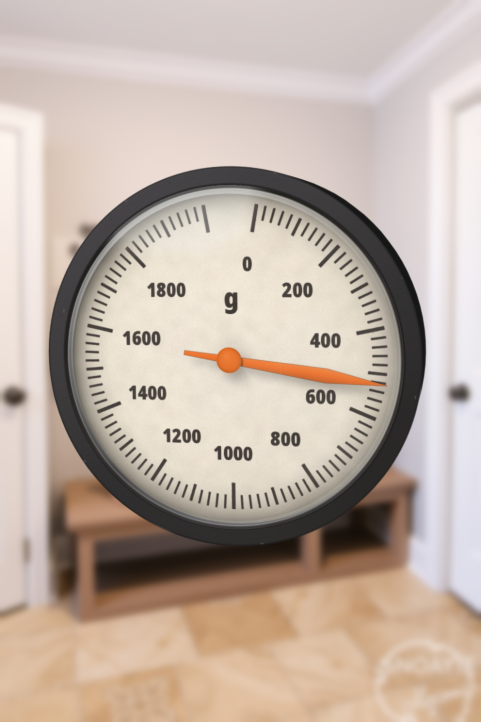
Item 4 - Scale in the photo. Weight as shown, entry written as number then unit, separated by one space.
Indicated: 520 g
